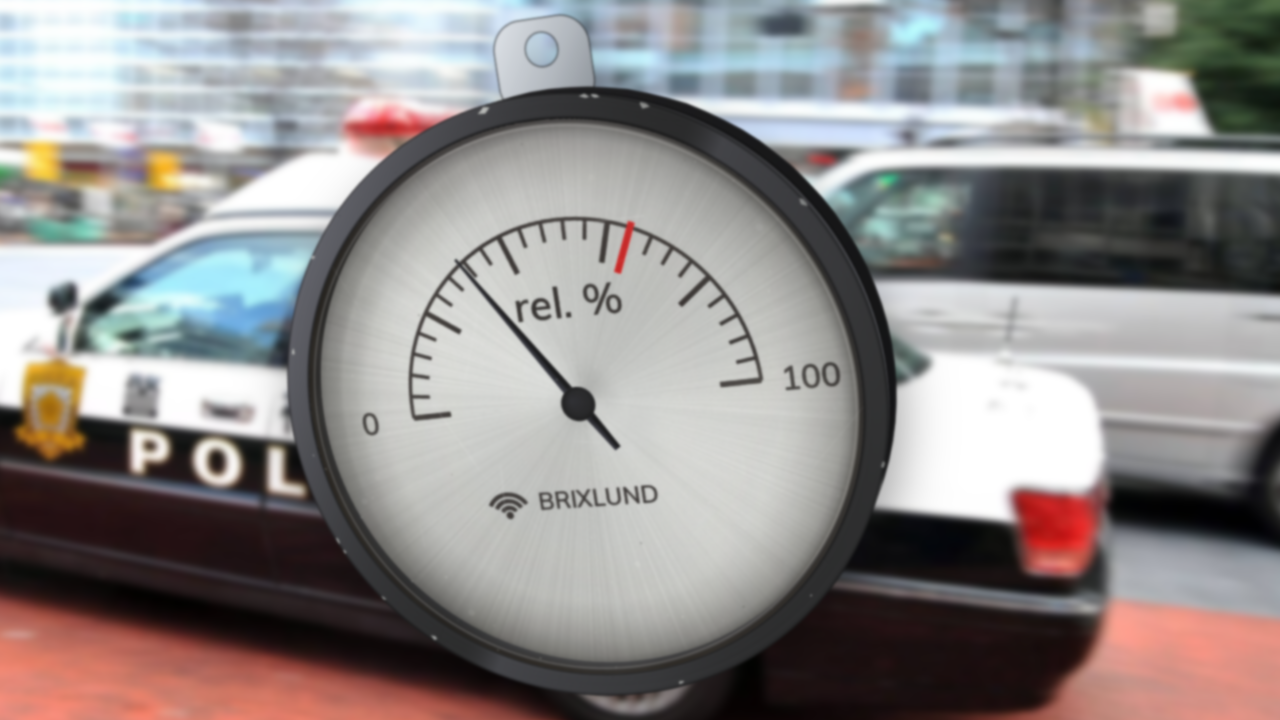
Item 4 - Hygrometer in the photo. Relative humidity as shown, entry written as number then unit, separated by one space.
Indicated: 32 %
